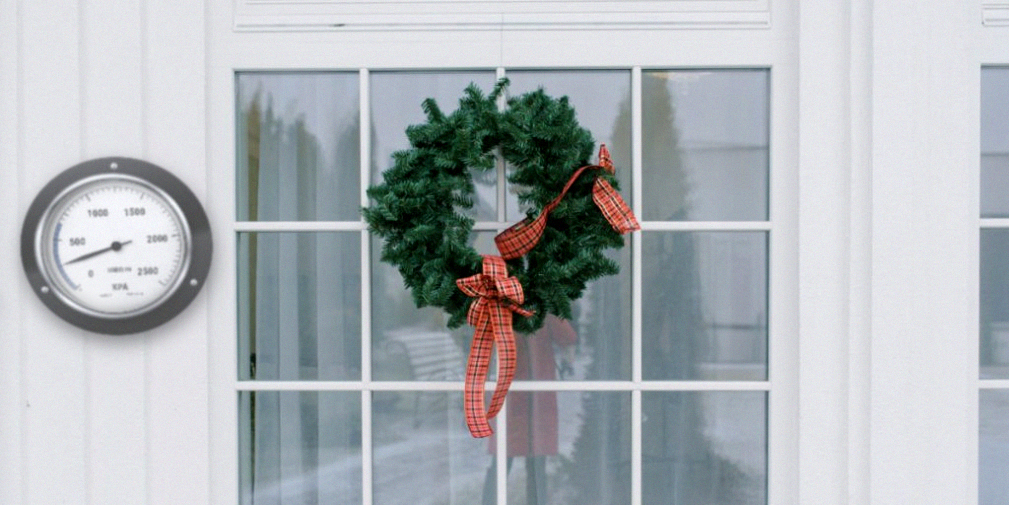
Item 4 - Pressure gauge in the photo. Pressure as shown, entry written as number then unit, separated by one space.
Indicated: 250 kPa
